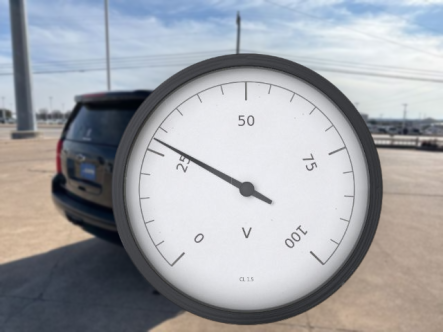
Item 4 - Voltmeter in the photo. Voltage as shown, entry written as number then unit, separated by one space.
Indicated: 27.5 V
